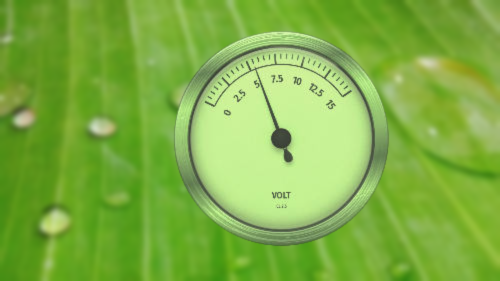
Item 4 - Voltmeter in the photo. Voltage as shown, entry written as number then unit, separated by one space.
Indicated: 5.5 V
